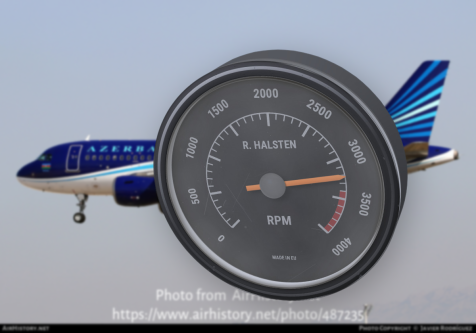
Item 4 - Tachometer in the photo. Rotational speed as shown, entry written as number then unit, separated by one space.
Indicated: 3200 rpm
